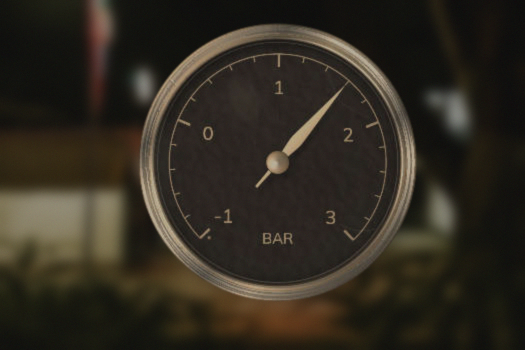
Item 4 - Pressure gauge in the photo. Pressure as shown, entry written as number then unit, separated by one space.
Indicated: 1.6 bar
